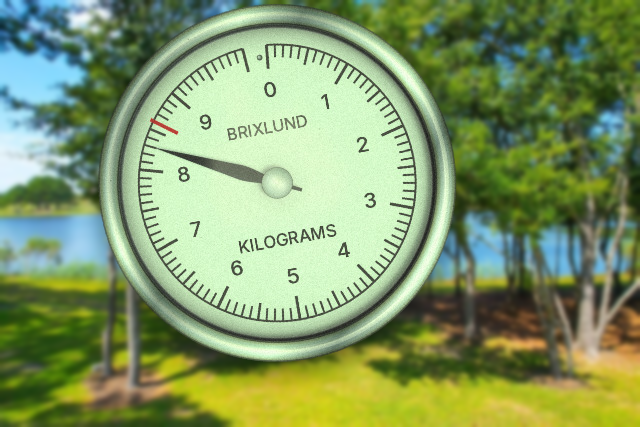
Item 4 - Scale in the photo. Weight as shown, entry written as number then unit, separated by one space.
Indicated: 8.3 kg
